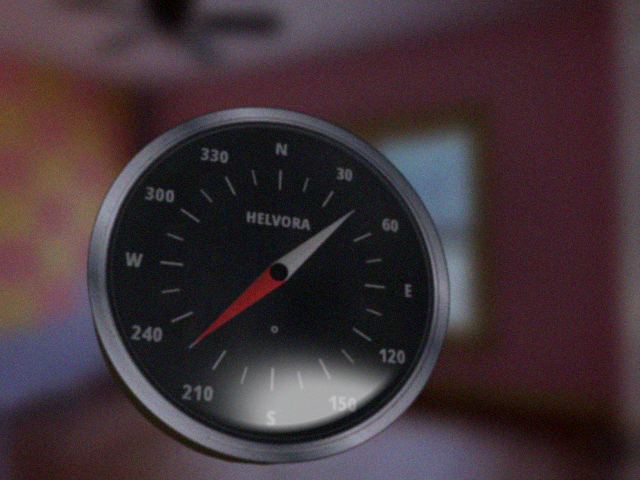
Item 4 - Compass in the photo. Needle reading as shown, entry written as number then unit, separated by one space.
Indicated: 225 °
